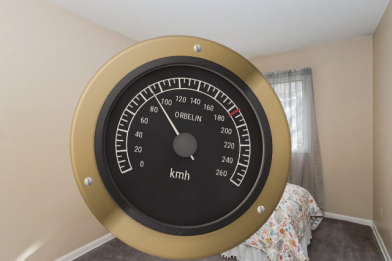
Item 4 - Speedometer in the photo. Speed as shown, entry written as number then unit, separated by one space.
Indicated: 90 km/h
